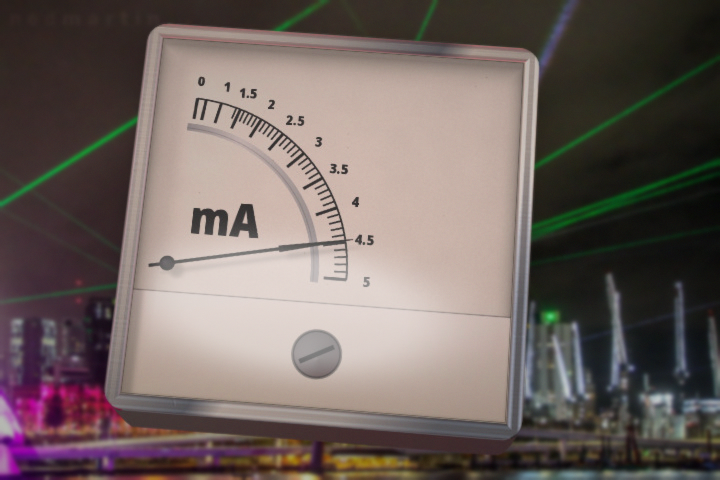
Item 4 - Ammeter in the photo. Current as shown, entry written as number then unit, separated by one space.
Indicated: 4.5 mA
